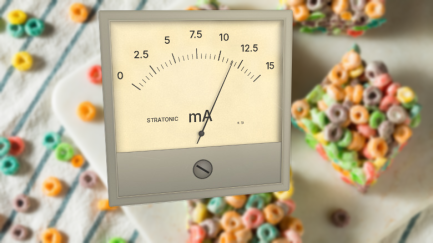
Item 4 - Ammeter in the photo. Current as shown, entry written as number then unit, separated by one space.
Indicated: 11.5 mA
